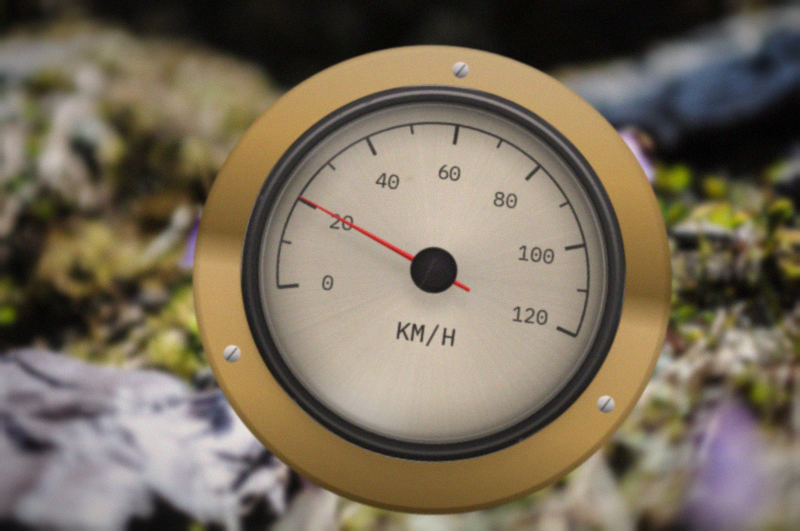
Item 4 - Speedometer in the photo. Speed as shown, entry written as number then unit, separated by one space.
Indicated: 20 km/h
